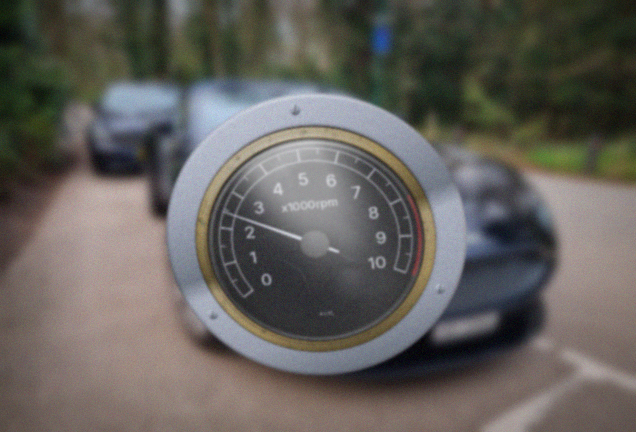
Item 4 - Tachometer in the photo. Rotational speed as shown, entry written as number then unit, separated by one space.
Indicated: 2500 rpm
